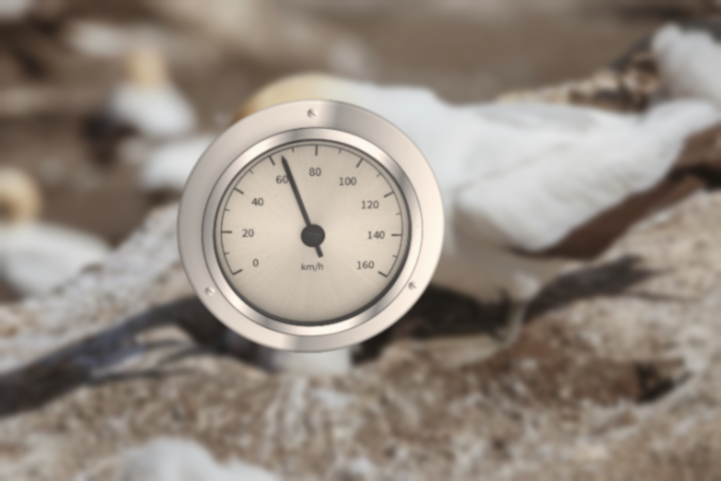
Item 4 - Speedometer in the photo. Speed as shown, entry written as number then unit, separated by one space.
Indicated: 65 km/h
